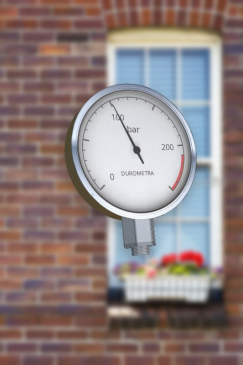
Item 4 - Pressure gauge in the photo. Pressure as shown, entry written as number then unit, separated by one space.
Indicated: 100 bar
